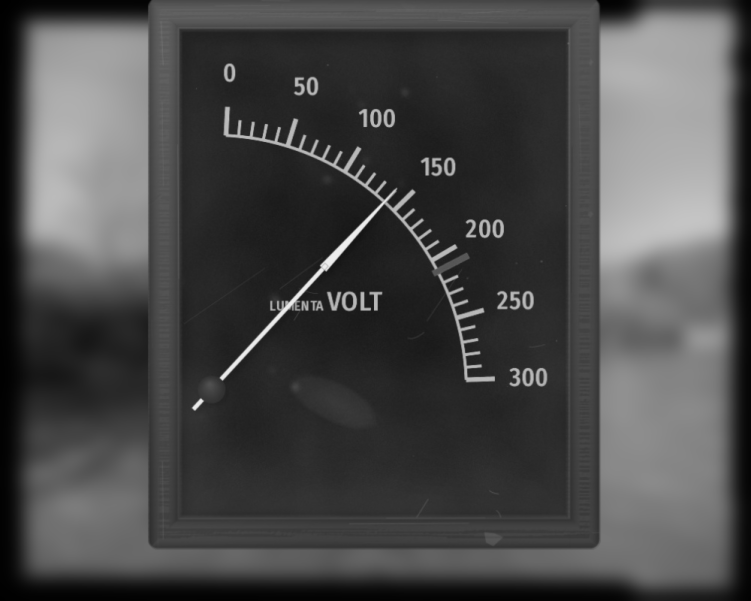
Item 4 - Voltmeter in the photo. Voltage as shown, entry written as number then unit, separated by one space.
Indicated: 140 V
